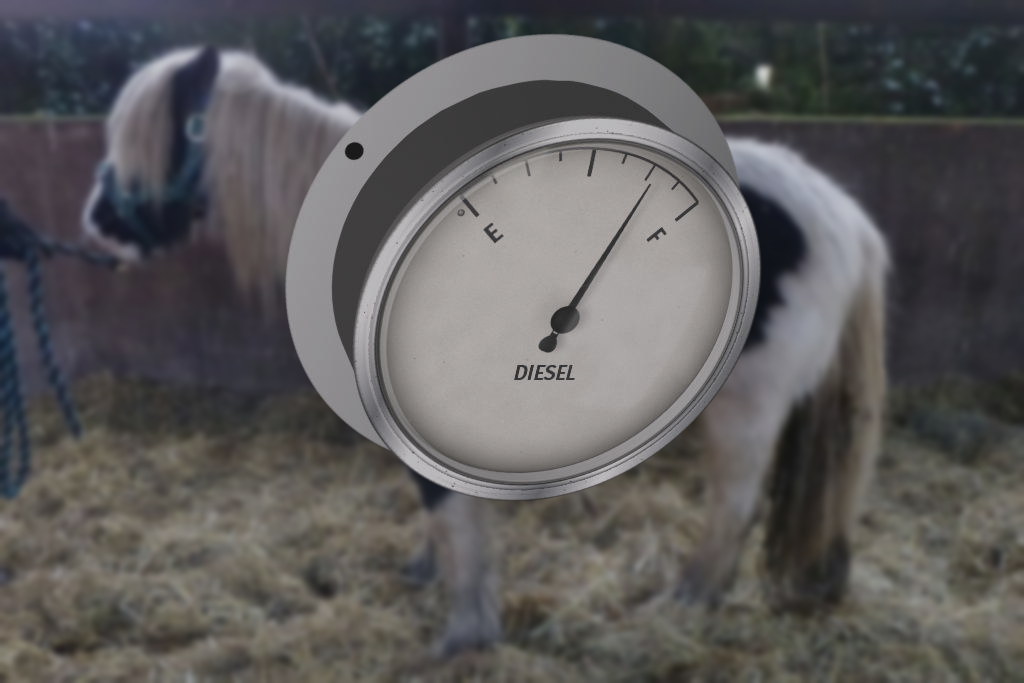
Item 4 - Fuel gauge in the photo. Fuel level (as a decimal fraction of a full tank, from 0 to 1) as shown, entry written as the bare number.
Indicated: 0.75
